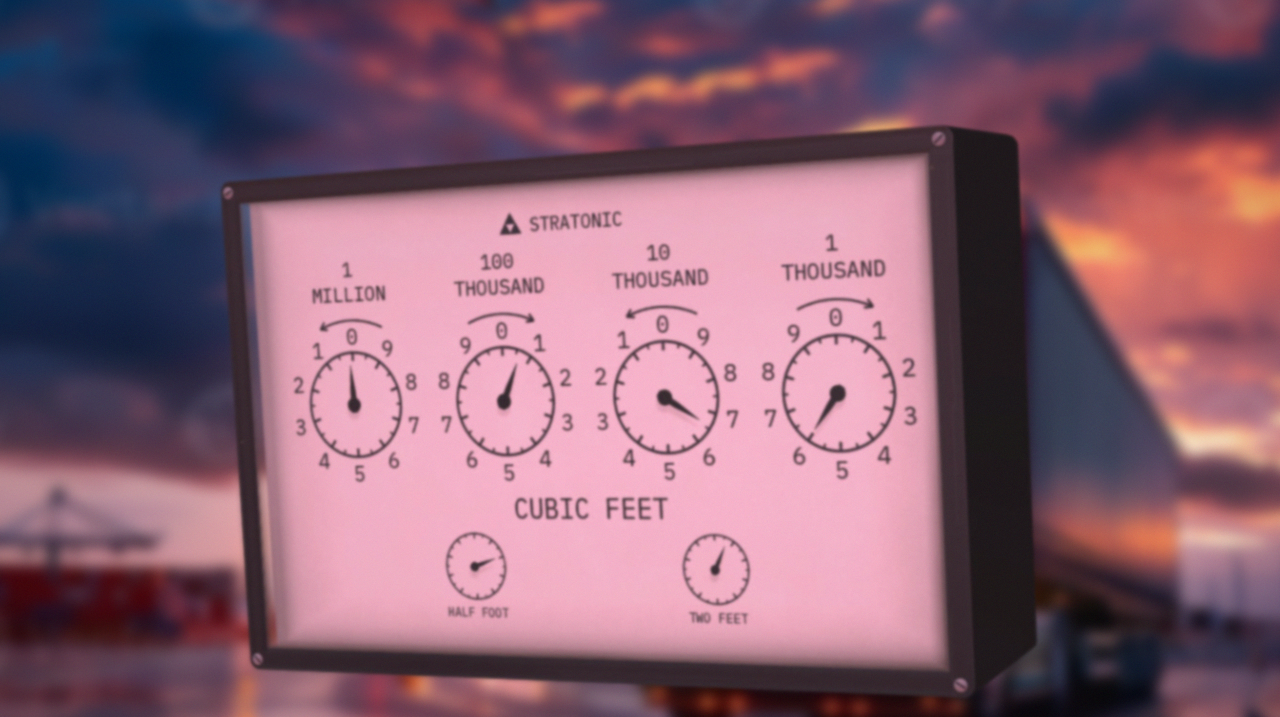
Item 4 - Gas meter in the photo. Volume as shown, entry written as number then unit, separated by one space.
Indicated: 6600 ft³
